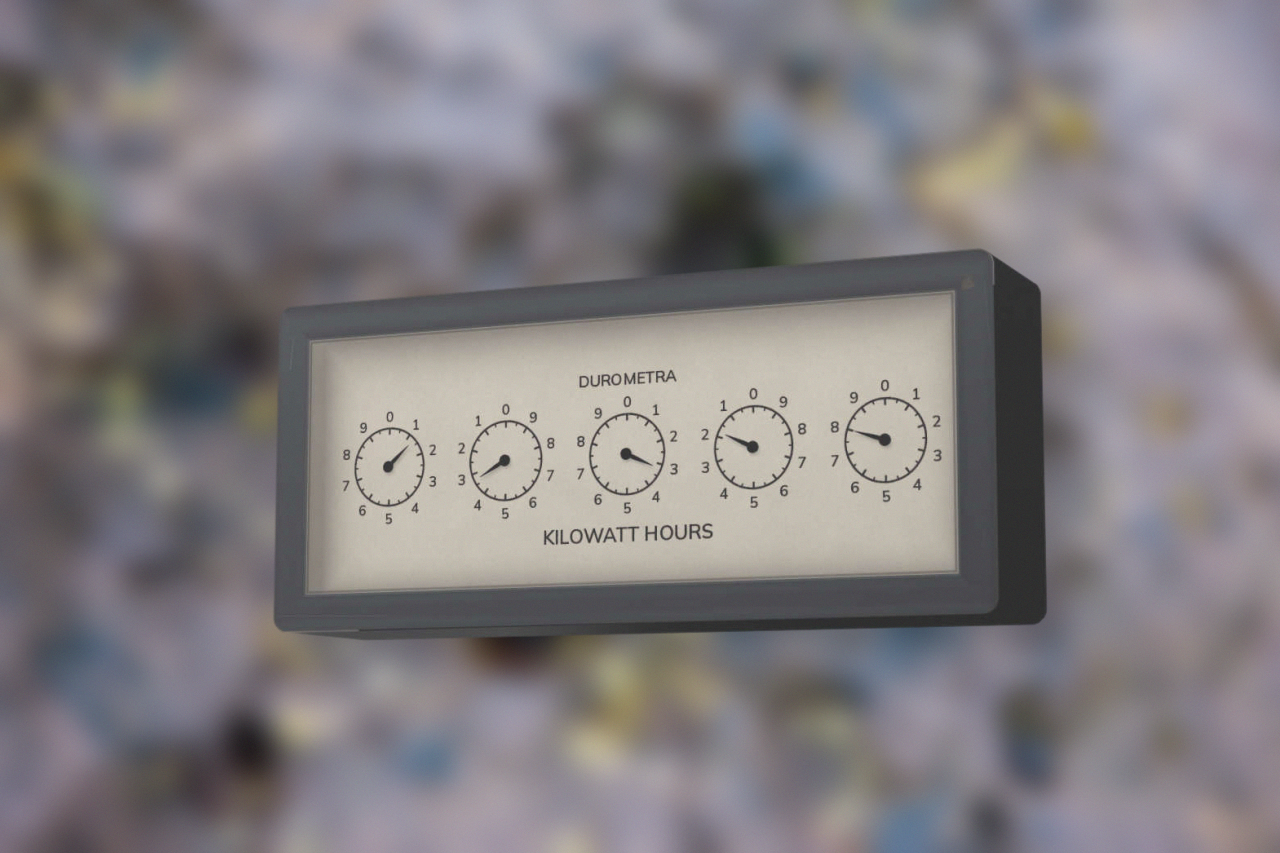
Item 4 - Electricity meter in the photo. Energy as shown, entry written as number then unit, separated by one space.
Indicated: 13318 kWh
